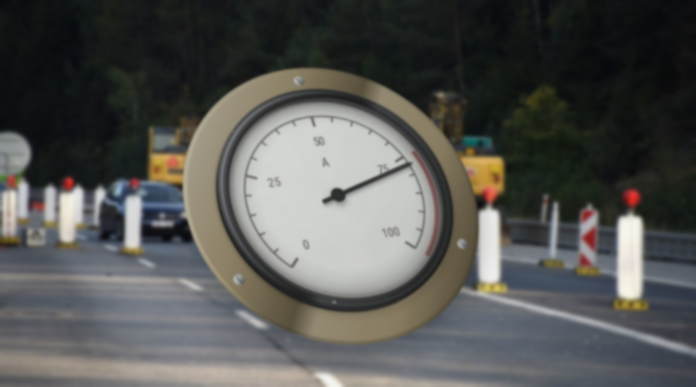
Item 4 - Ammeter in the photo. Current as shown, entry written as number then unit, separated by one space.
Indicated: 77.5 A
